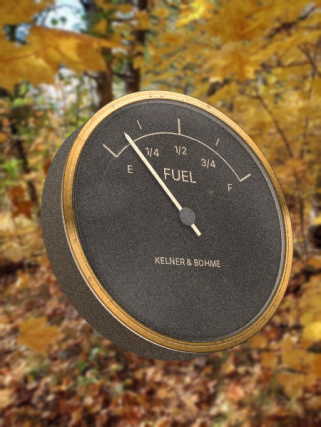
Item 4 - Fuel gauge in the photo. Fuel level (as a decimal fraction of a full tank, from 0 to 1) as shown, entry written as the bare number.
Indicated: 0.125
